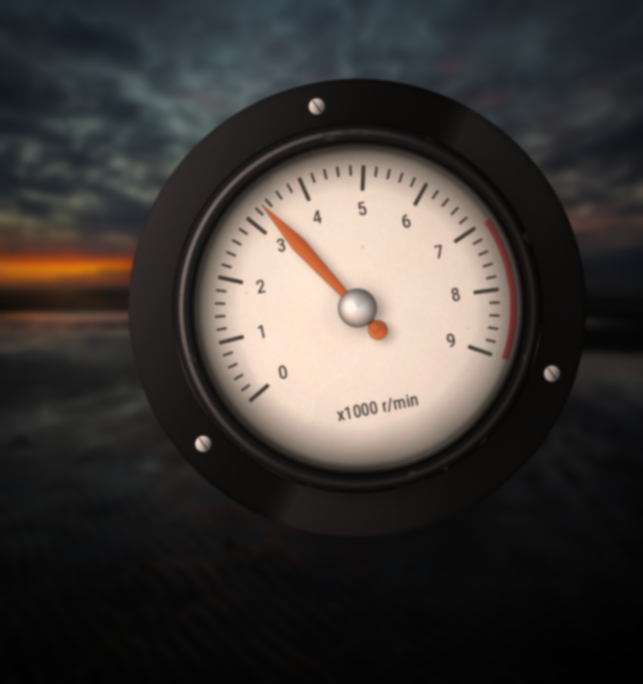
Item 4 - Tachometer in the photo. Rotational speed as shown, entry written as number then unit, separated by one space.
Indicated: 3300 rpm
